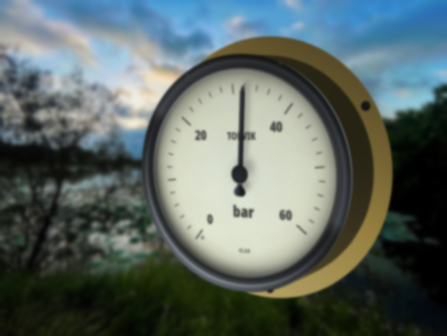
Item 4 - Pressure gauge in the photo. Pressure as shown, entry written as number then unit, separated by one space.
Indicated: 32 bar
